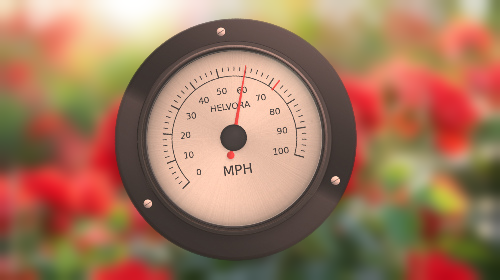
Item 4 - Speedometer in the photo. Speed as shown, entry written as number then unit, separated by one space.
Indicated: 60 mph
